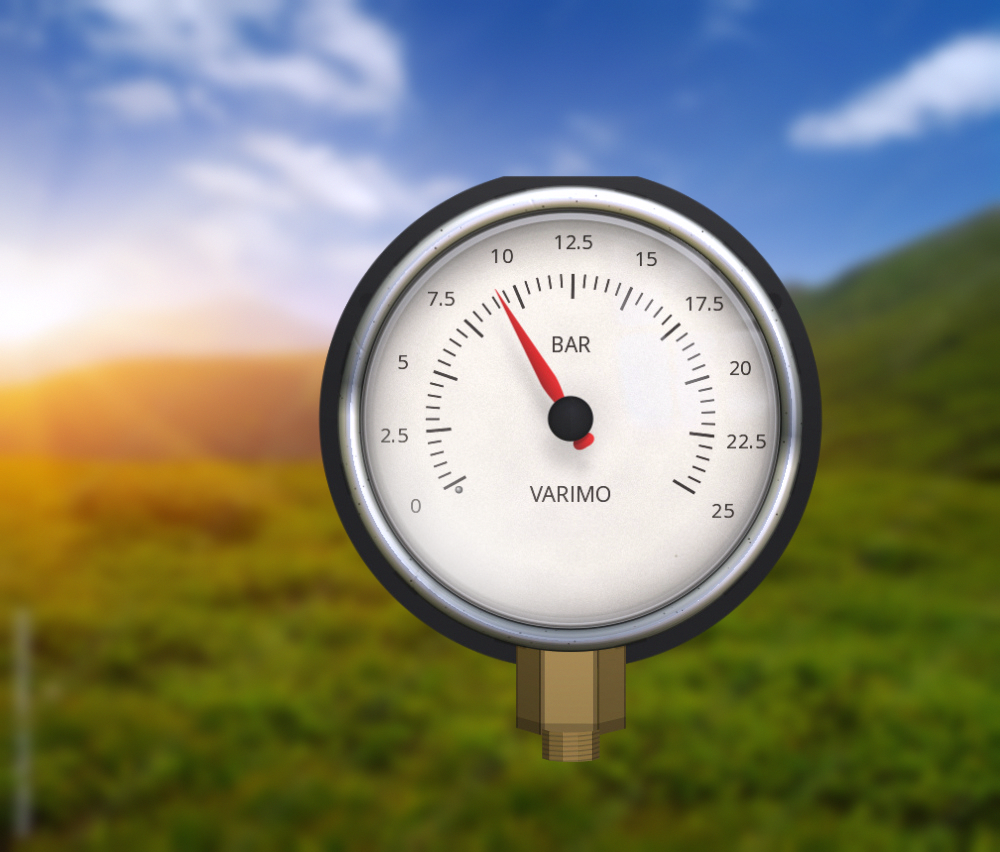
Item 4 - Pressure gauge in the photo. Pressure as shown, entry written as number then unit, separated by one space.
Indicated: 9.25 bar
